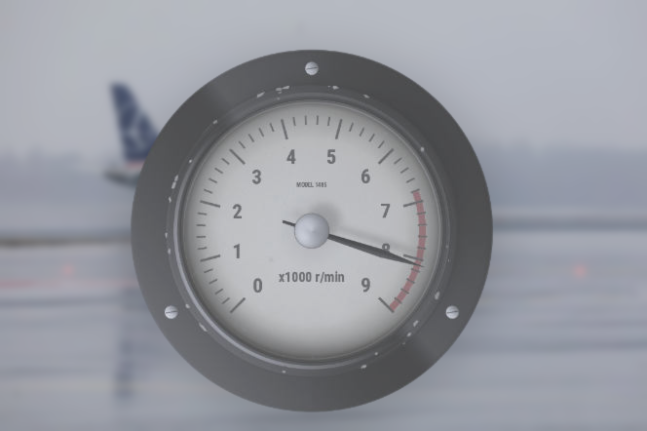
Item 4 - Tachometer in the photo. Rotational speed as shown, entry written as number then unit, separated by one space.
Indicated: 8100 rpm
